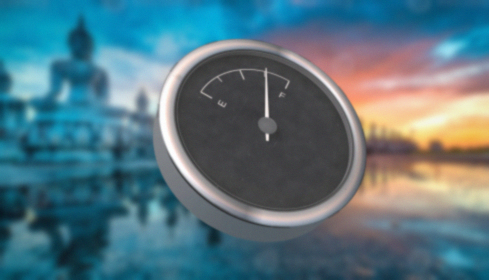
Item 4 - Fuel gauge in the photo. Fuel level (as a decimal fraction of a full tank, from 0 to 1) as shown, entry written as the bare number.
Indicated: 0.75
